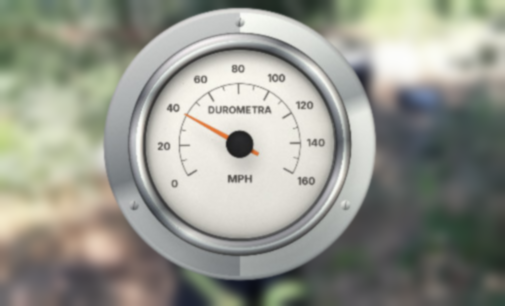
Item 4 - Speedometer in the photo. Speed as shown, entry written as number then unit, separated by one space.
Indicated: 40 mph
